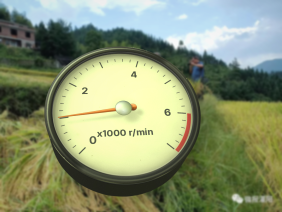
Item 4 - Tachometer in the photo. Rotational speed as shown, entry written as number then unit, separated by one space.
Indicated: 1000 rpm
